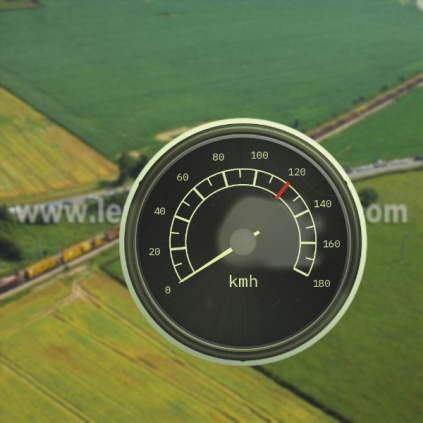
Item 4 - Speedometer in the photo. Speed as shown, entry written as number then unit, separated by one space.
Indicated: 0 km/h
